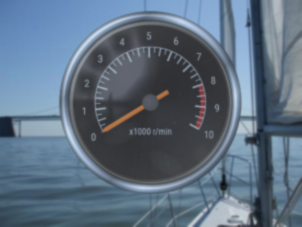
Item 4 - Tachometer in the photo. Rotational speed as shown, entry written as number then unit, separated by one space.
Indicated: 0 rpm
